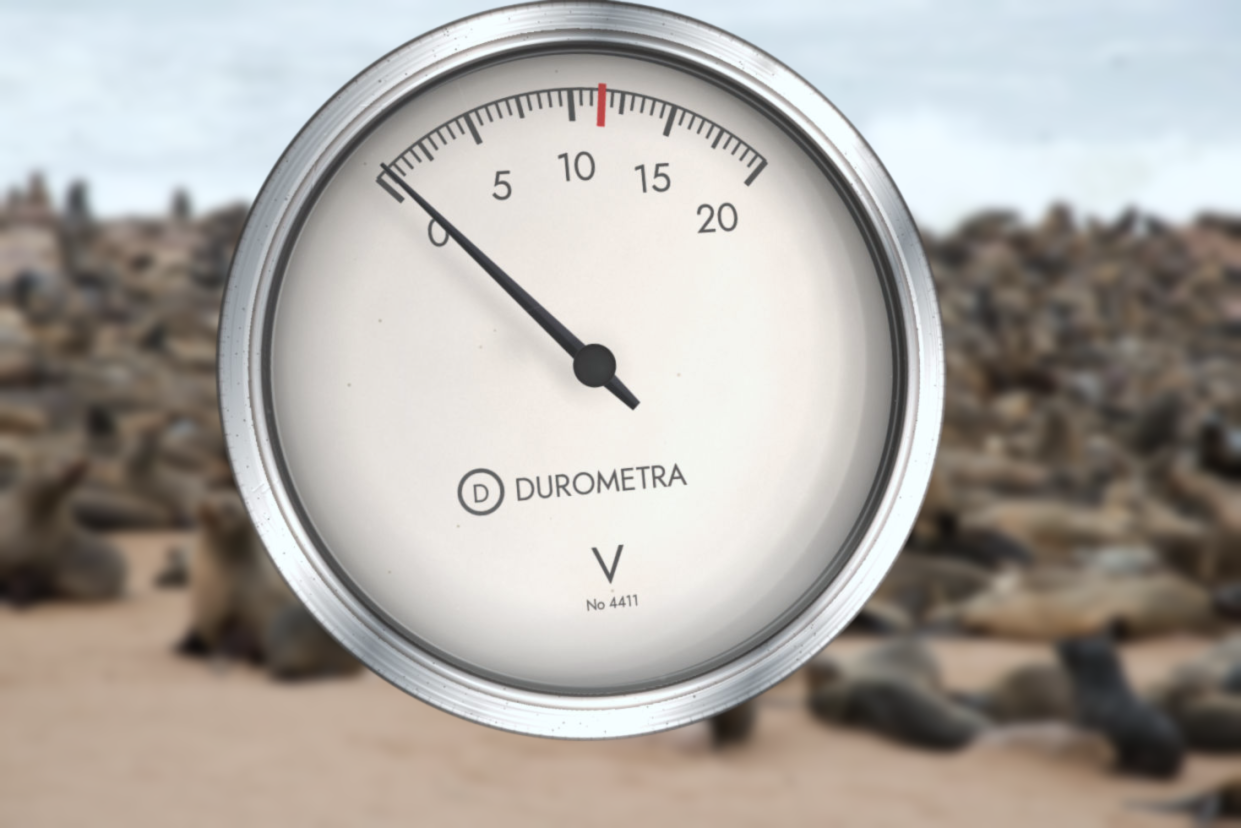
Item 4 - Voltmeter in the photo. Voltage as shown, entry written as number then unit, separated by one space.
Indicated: 0.5 V
